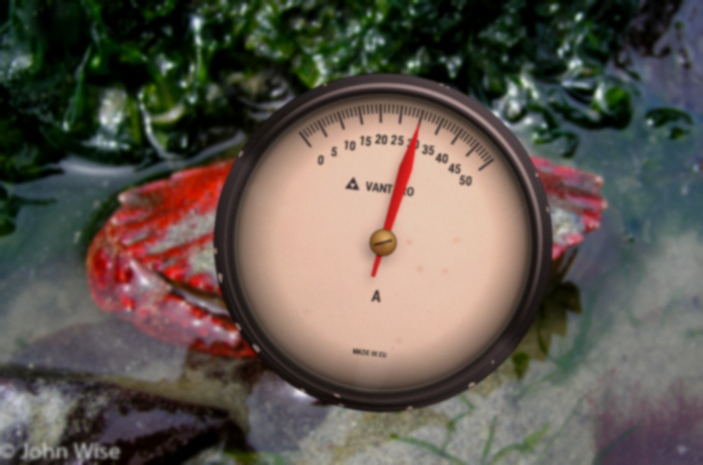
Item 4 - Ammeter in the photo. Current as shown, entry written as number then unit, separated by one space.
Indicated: 30 A
